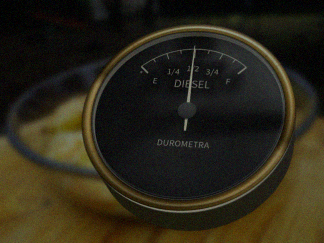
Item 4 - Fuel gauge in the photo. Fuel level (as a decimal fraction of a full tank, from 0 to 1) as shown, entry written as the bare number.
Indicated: 0.5
